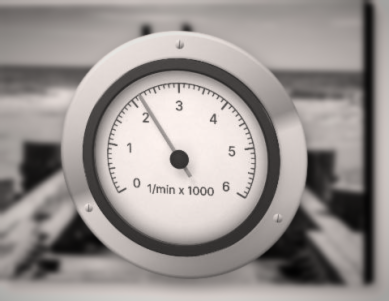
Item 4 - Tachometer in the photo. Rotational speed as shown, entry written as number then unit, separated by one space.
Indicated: 2200 rpm
